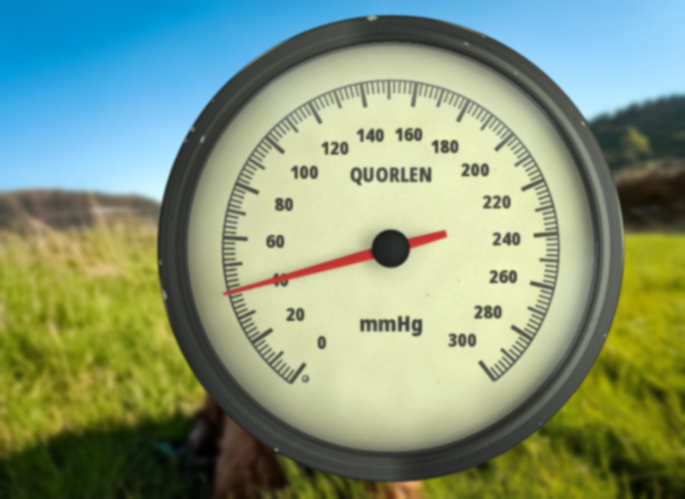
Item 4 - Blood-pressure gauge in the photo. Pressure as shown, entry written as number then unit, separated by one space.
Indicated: 40 mmHg
